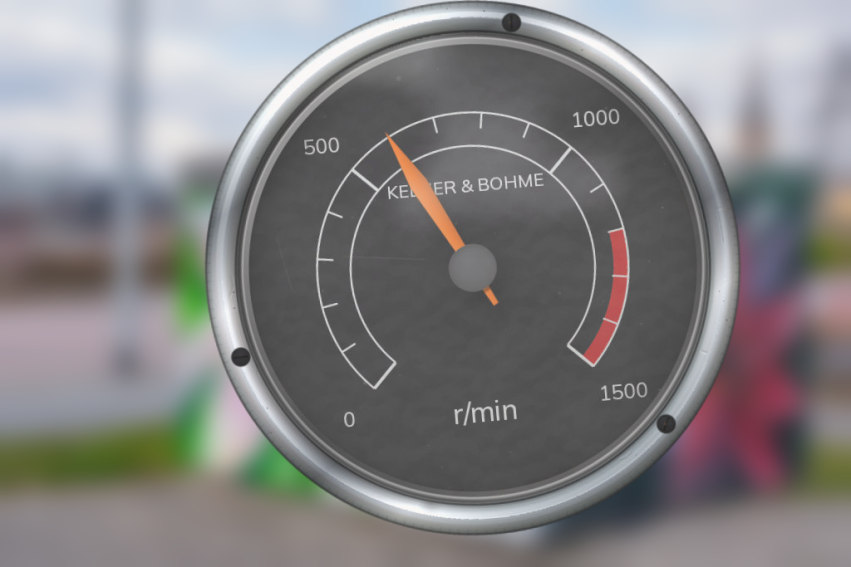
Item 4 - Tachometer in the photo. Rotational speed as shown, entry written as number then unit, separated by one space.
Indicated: 600 rpm
